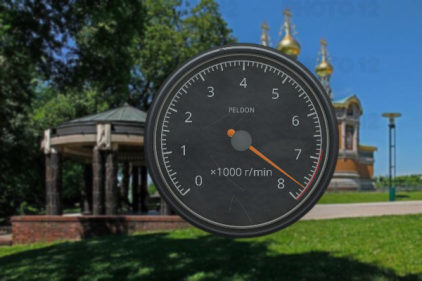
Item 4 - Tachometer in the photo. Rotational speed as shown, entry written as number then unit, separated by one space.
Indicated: 7700 rpm
